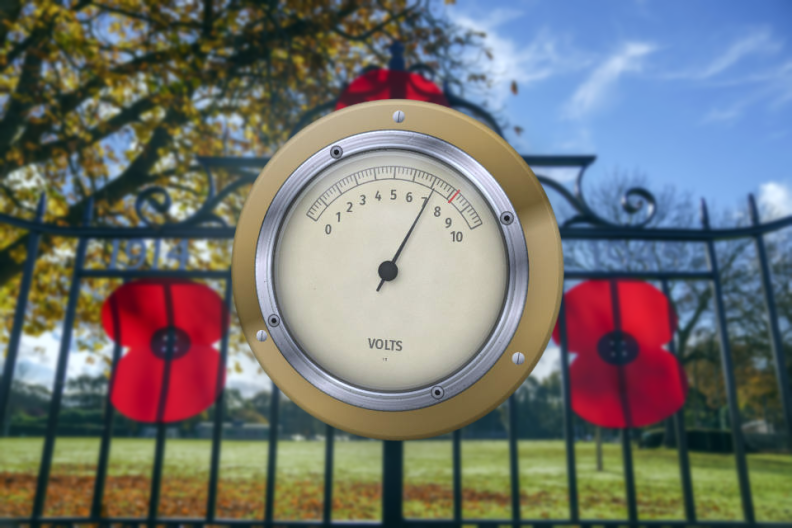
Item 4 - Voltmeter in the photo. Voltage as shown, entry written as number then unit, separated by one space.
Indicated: 7.2 V
